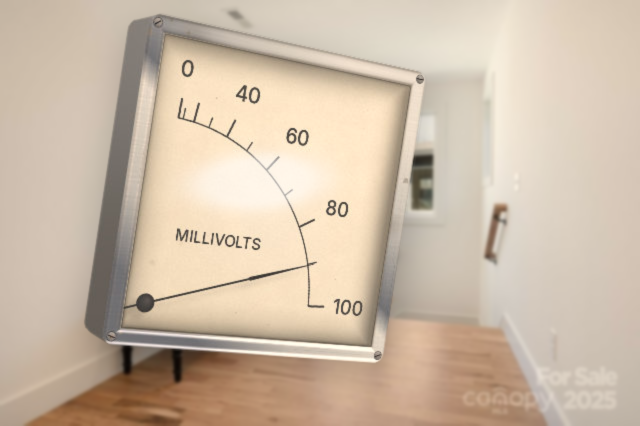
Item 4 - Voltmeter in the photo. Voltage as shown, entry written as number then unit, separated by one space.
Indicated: 90 mV
